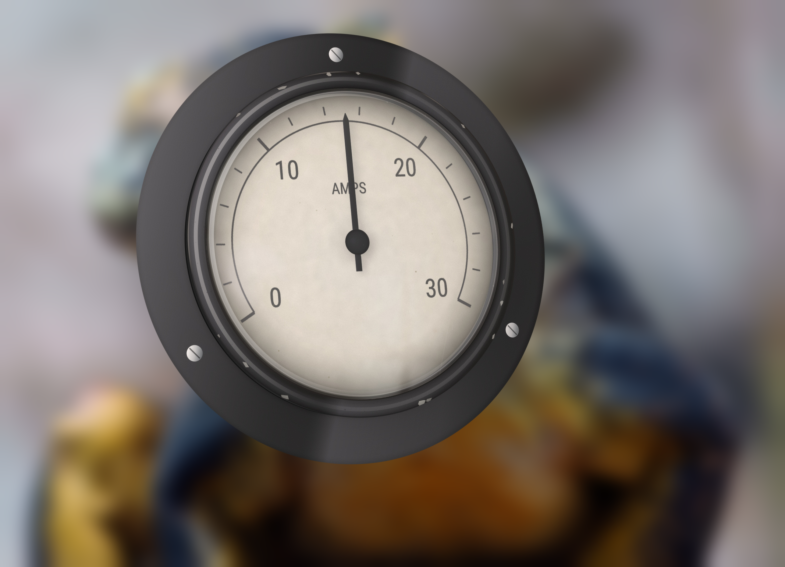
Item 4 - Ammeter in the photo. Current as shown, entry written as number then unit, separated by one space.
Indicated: 15 A
